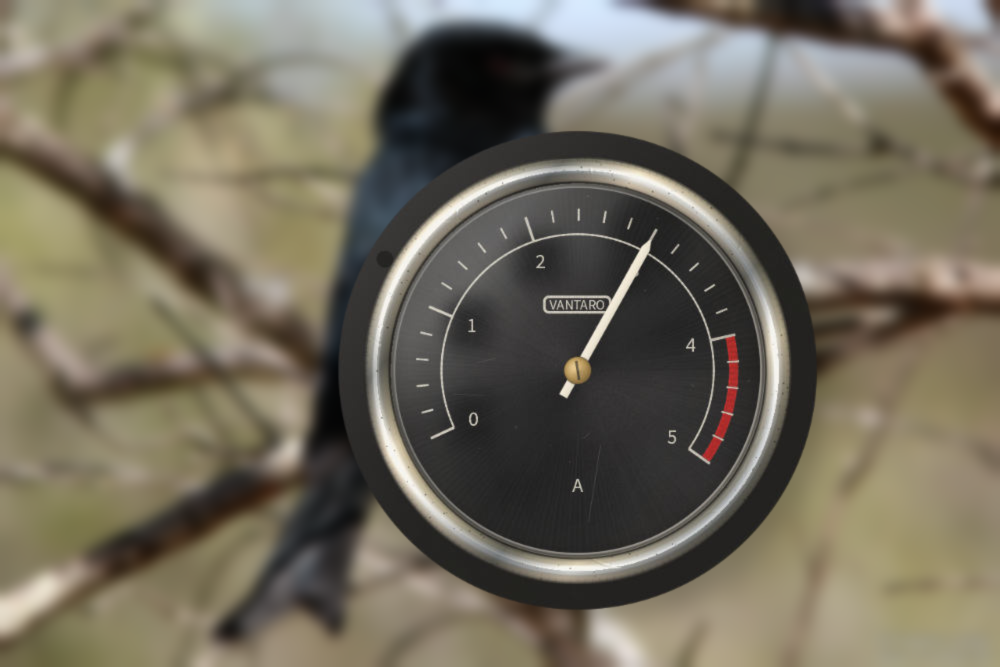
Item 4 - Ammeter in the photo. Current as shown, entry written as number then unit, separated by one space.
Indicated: 3 A
